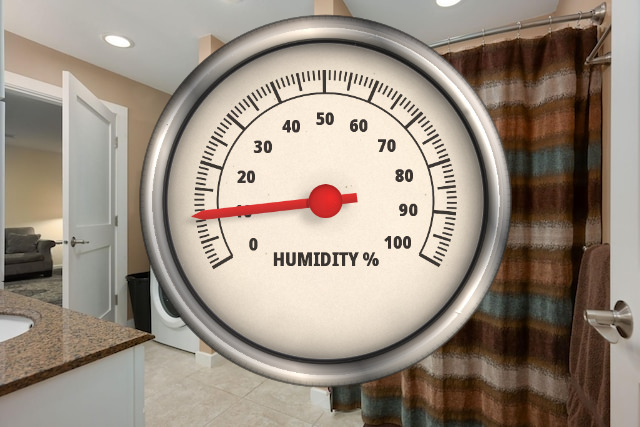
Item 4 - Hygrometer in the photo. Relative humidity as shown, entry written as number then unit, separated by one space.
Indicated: 10 %
